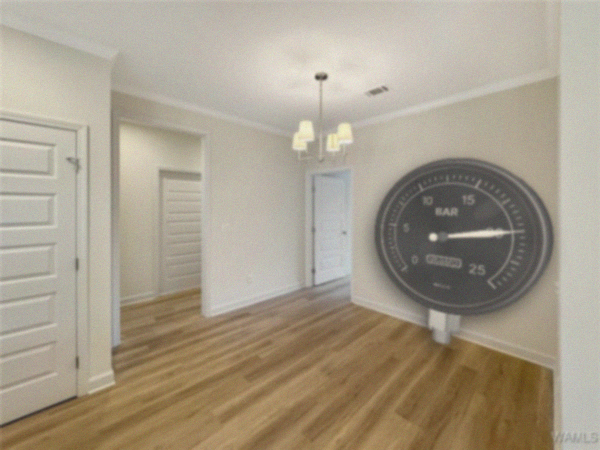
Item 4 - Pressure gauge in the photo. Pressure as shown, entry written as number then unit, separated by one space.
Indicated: 20 bar
